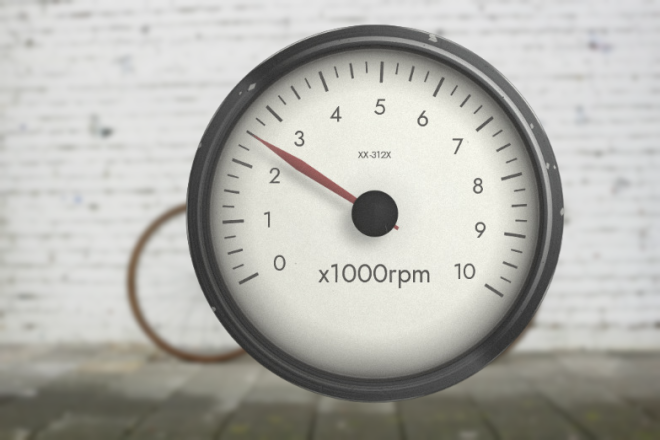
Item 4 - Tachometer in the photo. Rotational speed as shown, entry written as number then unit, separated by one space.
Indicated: 2500 rpm
